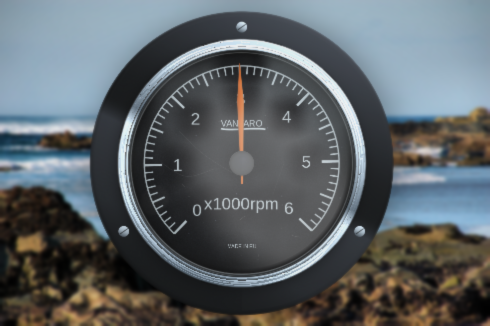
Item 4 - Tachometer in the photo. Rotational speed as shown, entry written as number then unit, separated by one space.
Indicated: 3000 rpm
